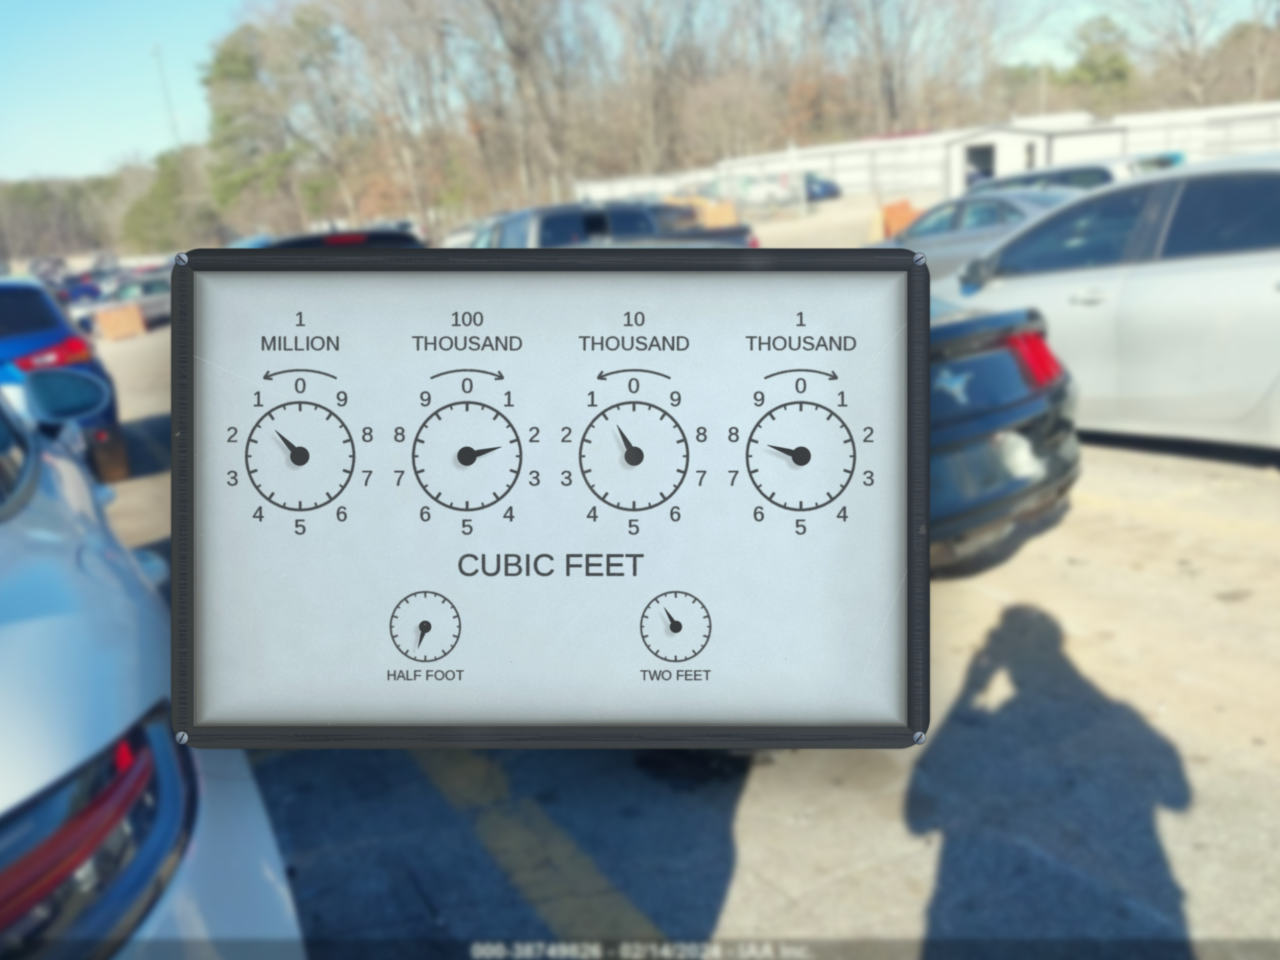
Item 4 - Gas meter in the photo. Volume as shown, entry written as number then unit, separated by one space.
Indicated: 120800 ft³
